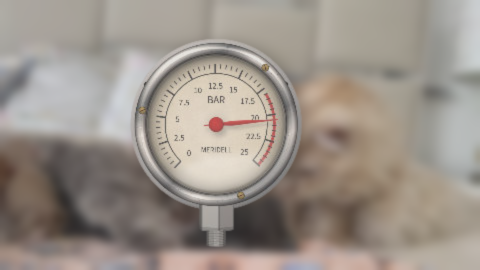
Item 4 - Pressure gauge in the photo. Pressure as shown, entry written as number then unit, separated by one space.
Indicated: 20.5 bar
